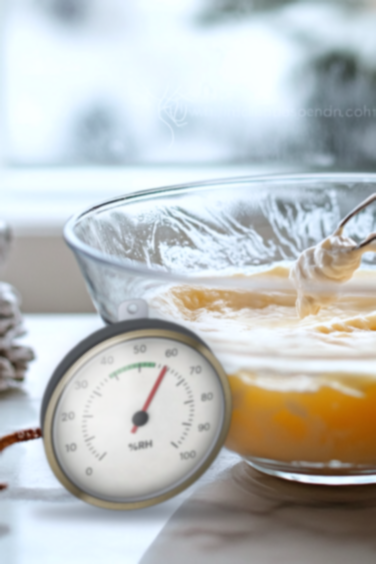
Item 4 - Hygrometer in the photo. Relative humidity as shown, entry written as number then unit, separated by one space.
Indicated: 60 %
